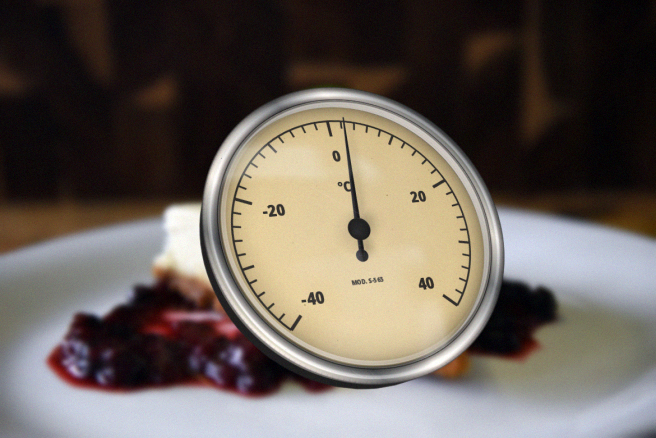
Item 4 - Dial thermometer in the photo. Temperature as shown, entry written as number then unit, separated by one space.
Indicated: 2 °C
